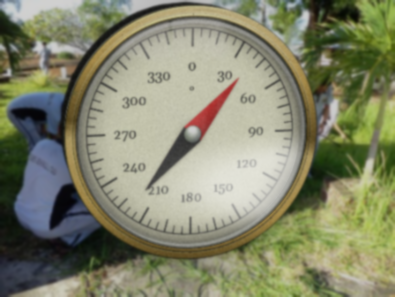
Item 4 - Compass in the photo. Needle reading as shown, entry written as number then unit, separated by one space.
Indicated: 40 °
